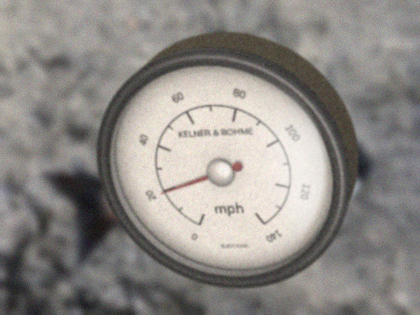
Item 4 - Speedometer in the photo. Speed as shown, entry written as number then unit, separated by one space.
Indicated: 20 mph
